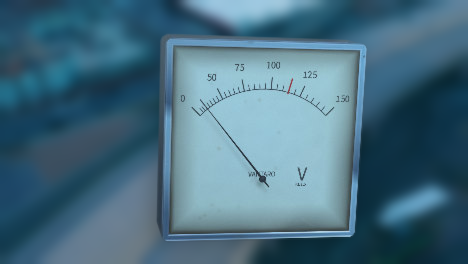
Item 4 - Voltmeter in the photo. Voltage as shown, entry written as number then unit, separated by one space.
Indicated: 25 V
